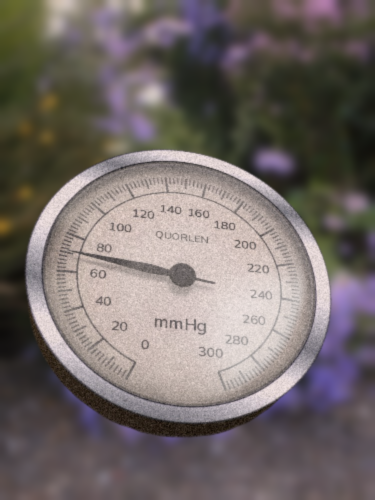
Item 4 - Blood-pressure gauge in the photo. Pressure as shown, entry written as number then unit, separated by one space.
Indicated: 70 mmHg
